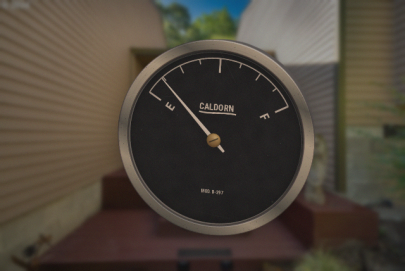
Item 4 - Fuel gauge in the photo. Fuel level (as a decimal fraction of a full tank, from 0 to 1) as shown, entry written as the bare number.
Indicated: 0.125
